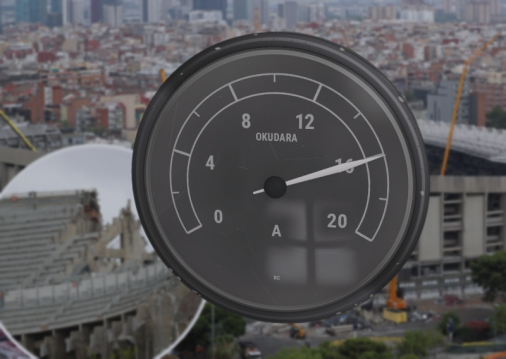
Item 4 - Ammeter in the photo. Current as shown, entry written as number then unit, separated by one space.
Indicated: 16 A
